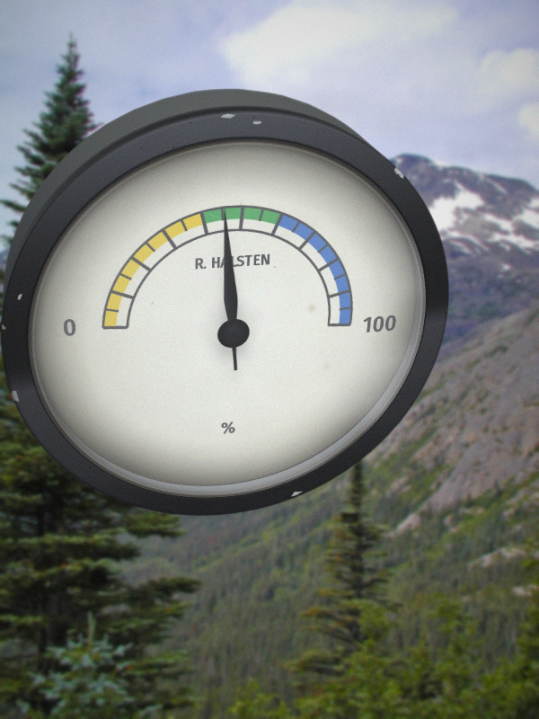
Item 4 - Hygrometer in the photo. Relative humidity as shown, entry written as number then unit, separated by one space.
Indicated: 45 %
